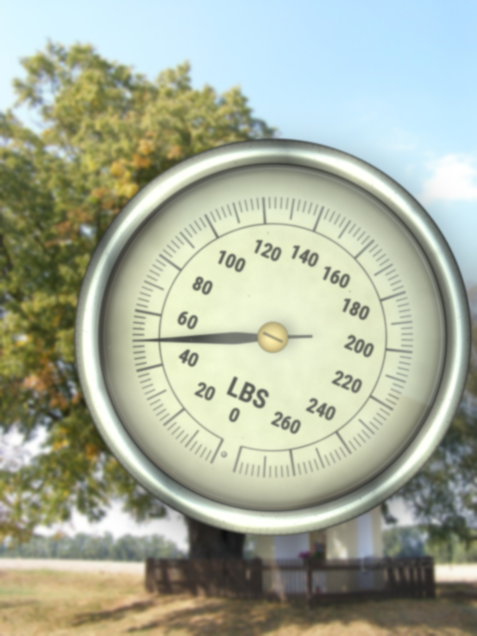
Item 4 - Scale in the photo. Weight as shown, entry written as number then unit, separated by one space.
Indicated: 50 lb
